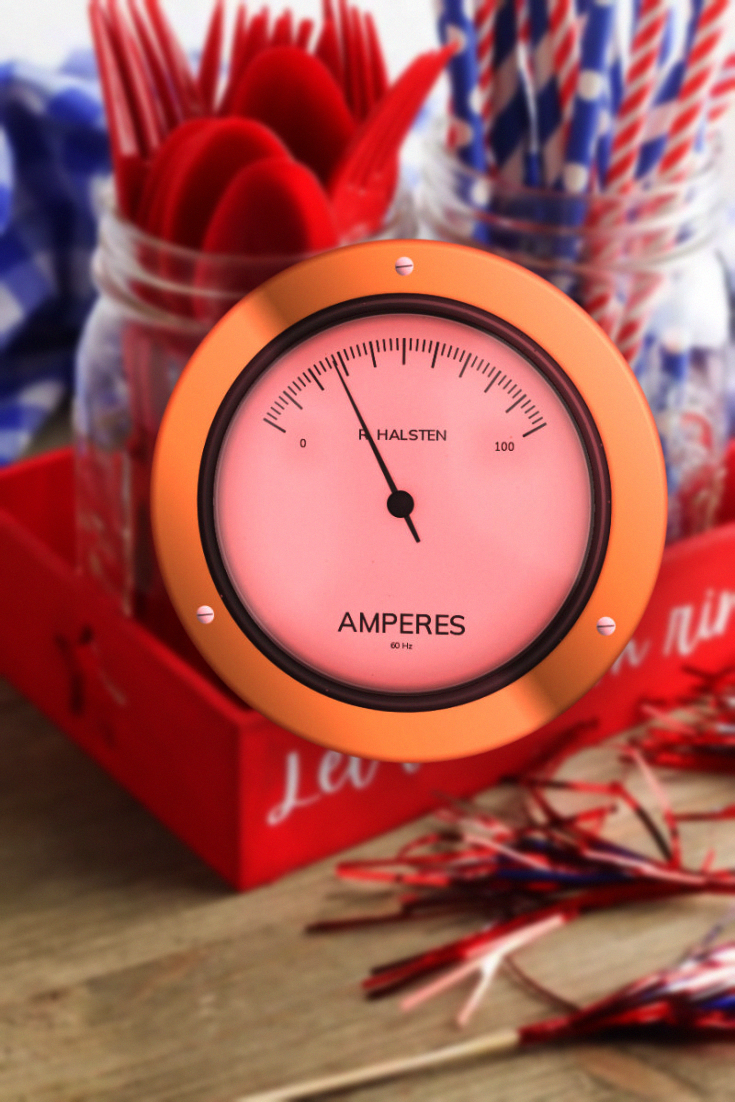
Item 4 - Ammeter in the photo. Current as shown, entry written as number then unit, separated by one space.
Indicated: 28 A
